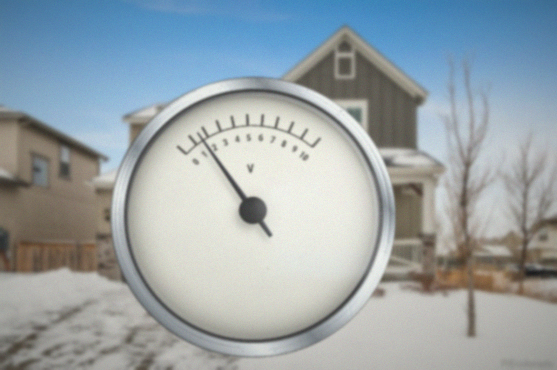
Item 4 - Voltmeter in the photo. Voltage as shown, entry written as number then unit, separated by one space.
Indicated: 1.5 V
